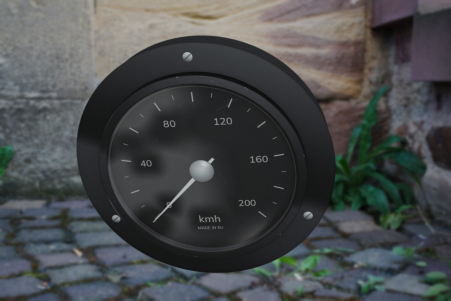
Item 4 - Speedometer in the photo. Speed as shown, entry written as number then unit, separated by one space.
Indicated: 0 km/h
